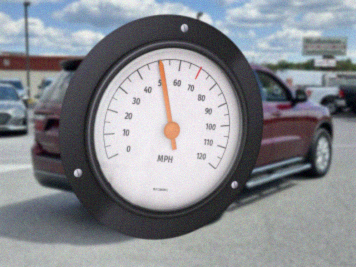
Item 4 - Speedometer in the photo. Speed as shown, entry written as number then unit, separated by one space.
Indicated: 50 mph
